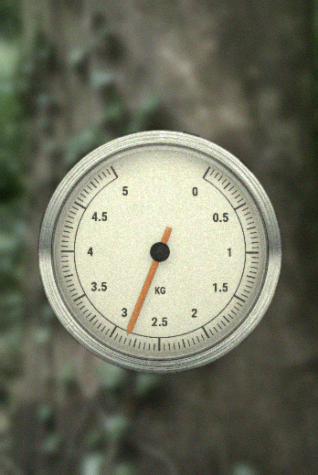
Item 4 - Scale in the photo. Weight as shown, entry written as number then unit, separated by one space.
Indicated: 2.85 kg
